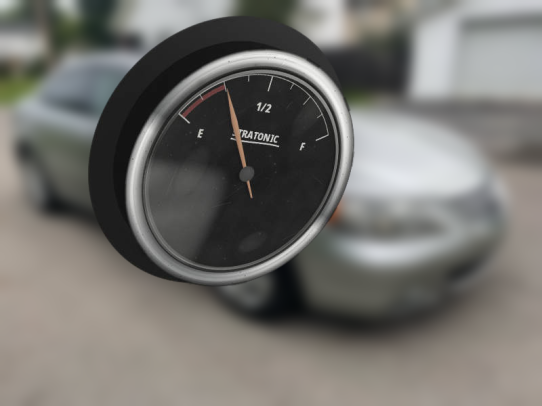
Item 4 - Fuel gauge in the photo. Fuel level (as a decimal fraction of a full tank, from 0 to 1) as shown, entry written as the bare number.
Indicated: 0.25
